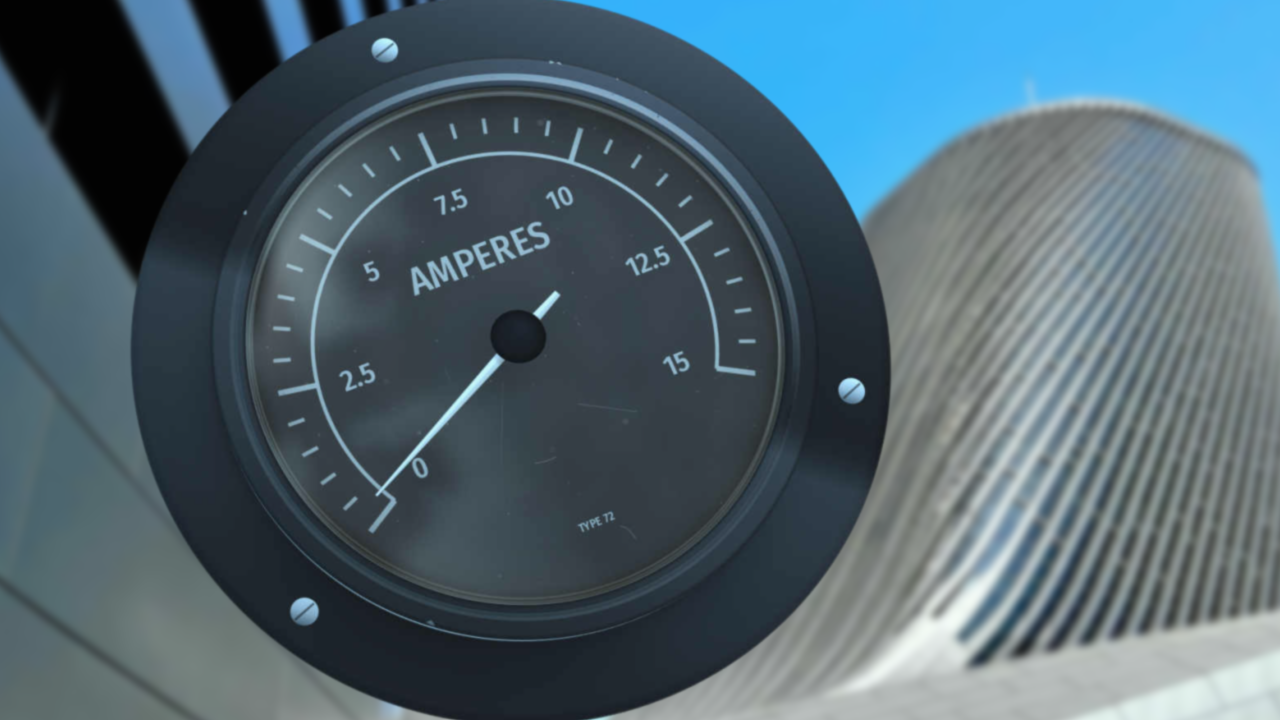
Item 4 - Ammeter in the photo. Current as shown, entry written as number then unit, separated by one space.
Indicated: 0.25 A
